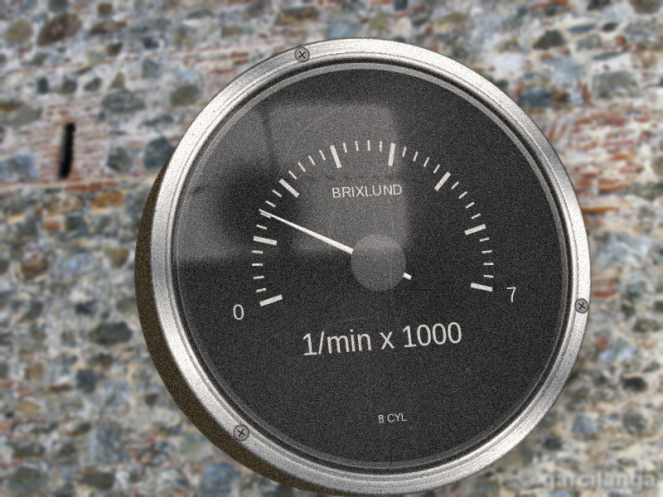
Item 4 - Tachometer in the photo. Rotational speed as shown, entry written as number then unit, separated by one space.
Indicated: 1400 rpm
